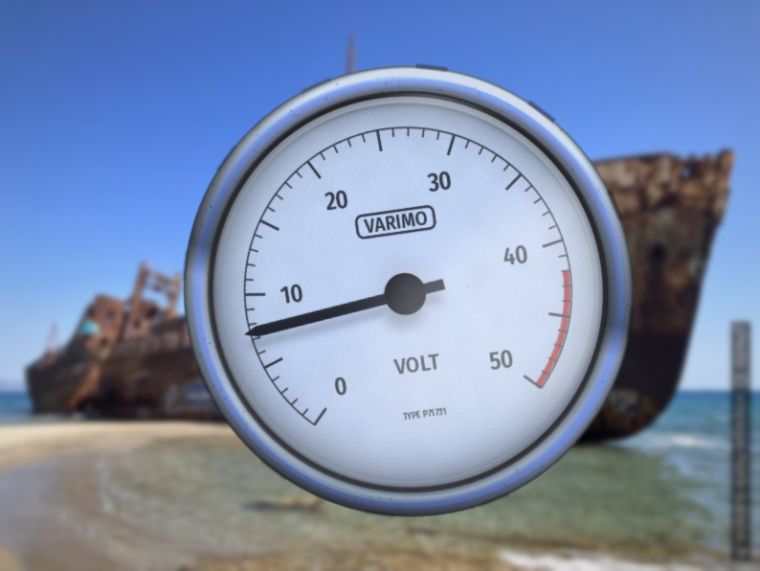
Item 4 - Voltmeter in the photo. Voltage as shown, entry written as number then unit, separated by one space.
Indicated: 7.5 V
